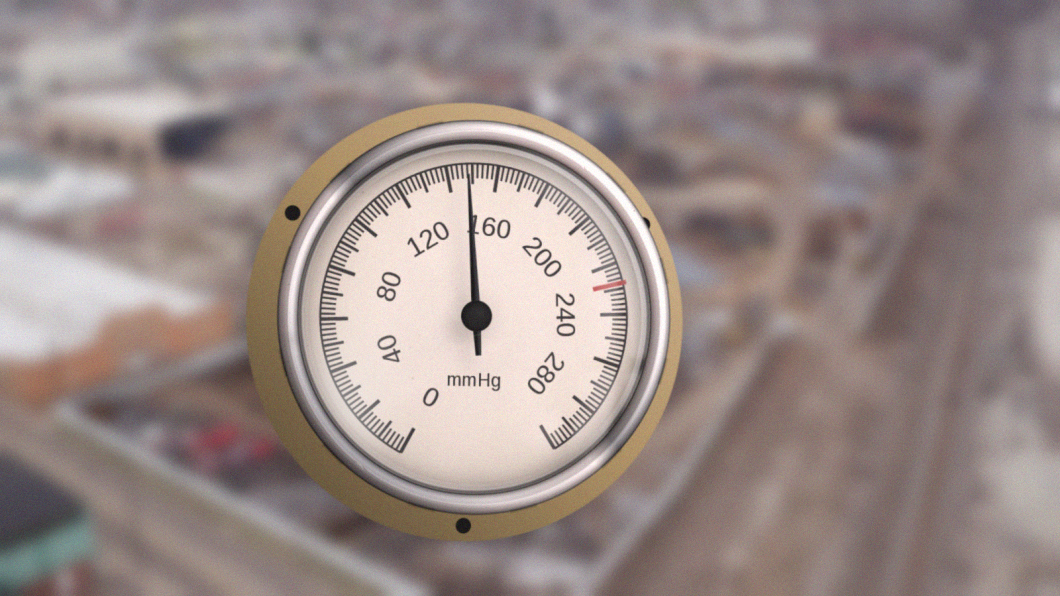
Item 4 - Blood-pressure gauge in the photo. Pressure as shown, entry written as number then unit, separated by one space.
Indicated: 148 mmHg
